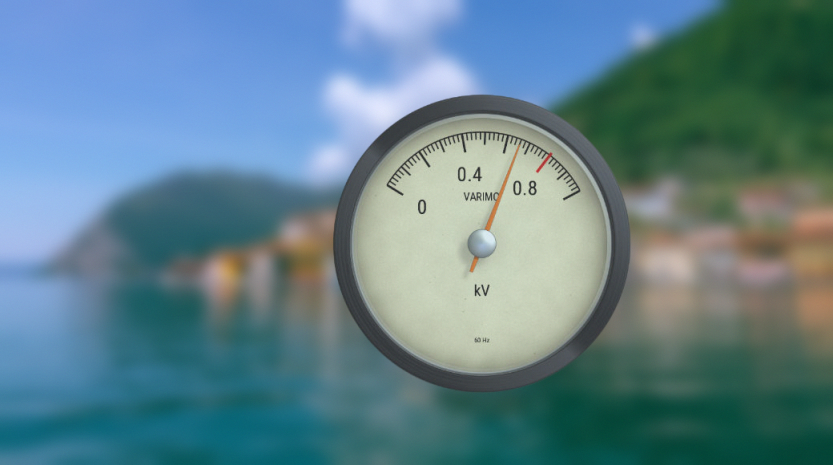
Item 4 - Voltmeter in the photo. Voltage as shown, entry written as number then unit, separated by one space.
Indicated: 0.66 kV
